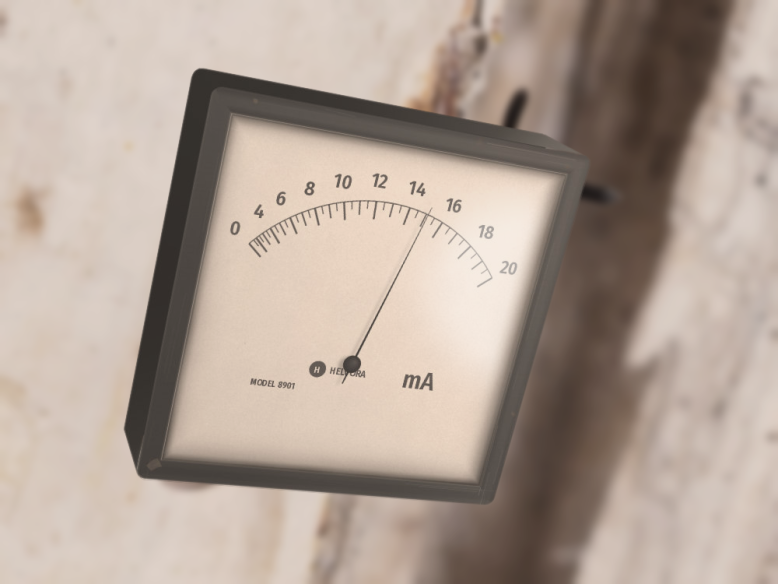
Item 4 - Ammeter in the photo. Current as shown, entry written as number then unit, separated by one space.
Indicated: 15 mA
